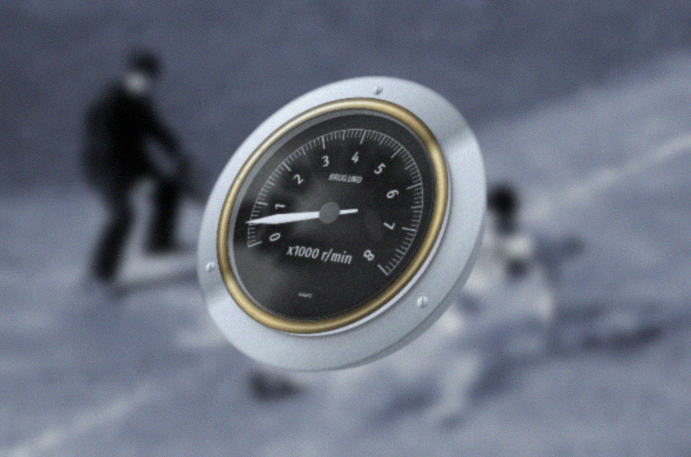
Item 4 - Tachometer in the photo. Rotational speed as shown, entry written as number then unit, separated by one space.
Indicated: 500 rpm
